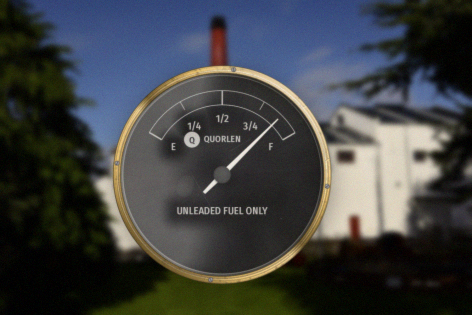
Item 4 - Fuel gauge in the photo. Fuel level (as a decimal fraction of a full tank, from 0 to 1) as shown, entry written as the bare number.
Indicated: 0.875
